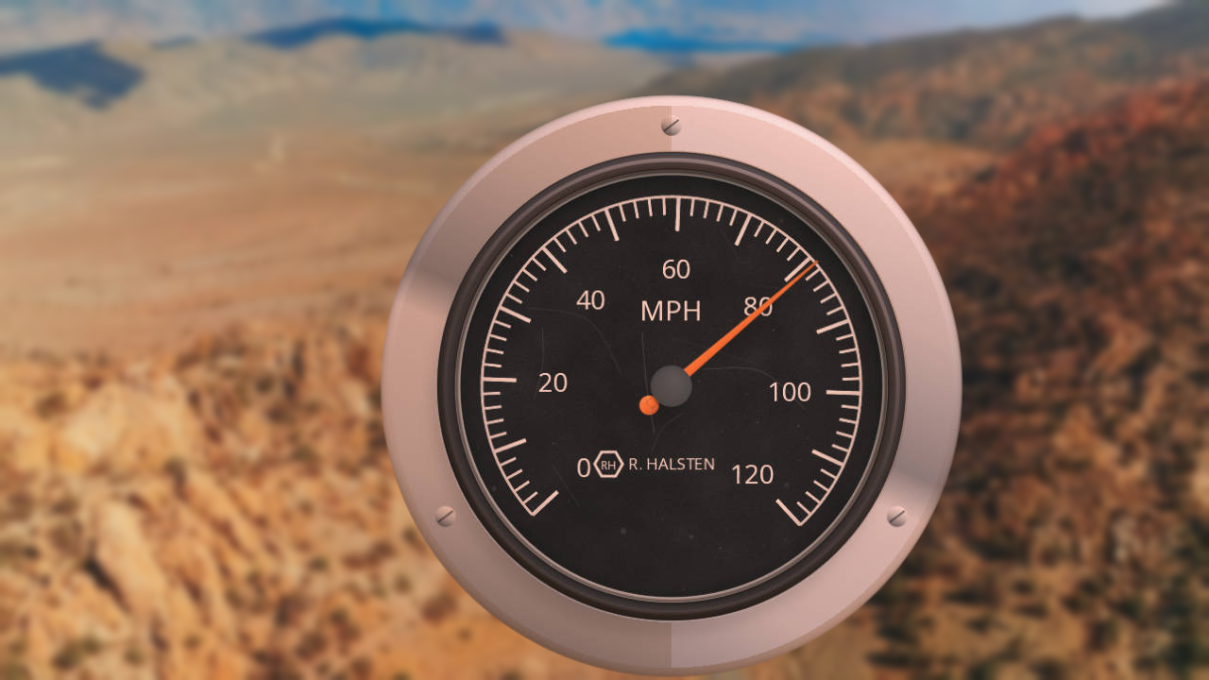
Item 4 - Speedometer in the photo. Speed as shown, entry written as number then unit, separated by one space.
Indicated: 81 mph
